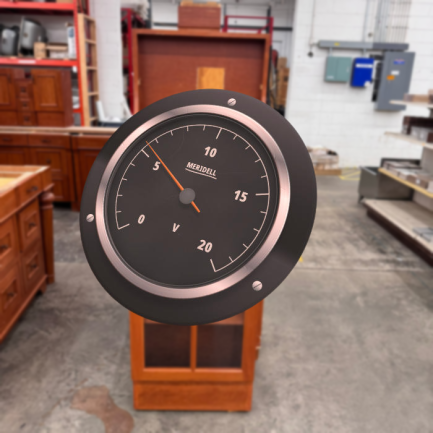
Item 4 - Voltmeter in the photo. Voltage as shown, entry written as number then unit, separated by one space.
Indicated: 5.5 V
